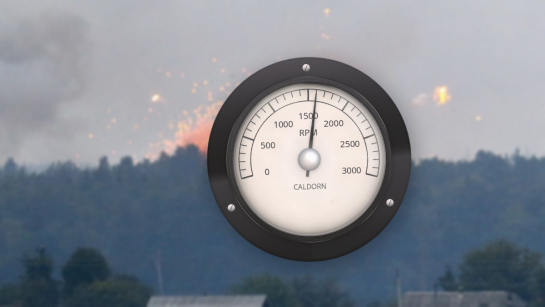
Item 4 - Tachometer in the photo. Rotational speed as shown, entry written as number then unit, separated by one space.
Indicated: 1600 rpm
